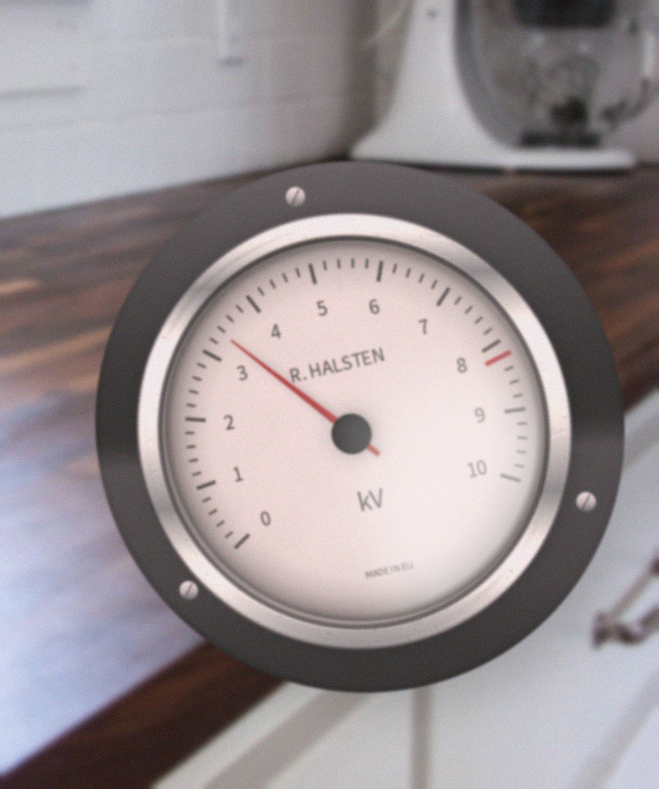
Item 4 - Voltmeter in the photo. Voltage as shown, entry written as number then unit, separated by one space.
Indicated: 3.4 kV
